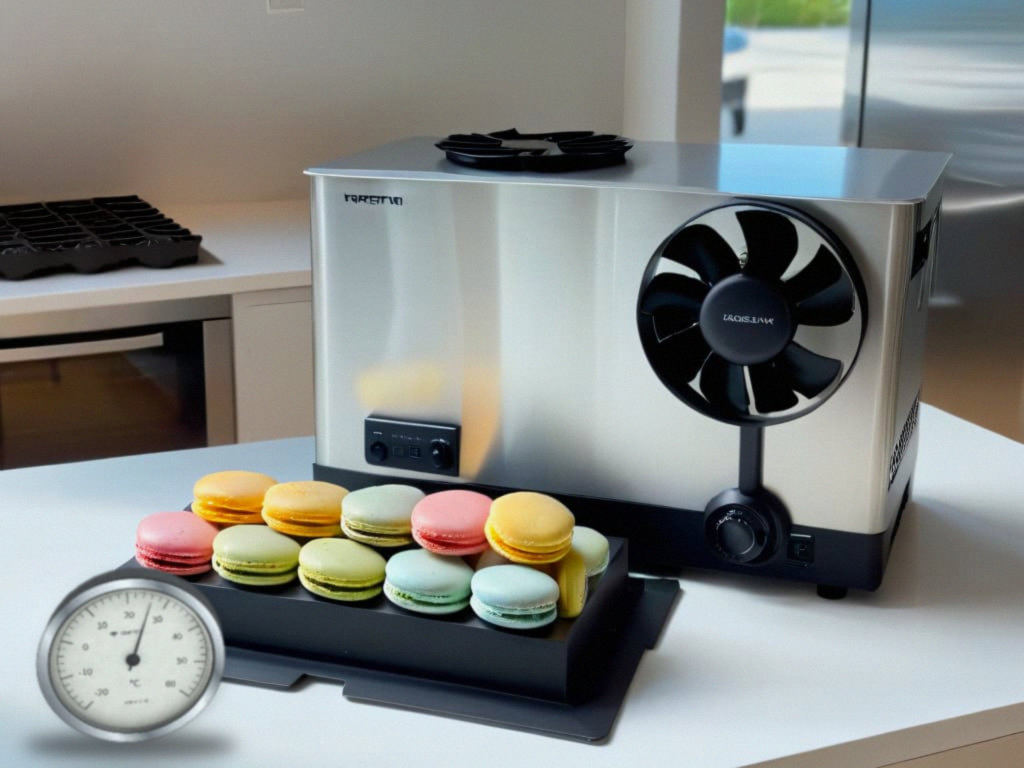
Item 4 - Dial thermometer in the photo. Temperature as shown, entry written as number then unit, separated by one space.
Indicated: 26 °C
